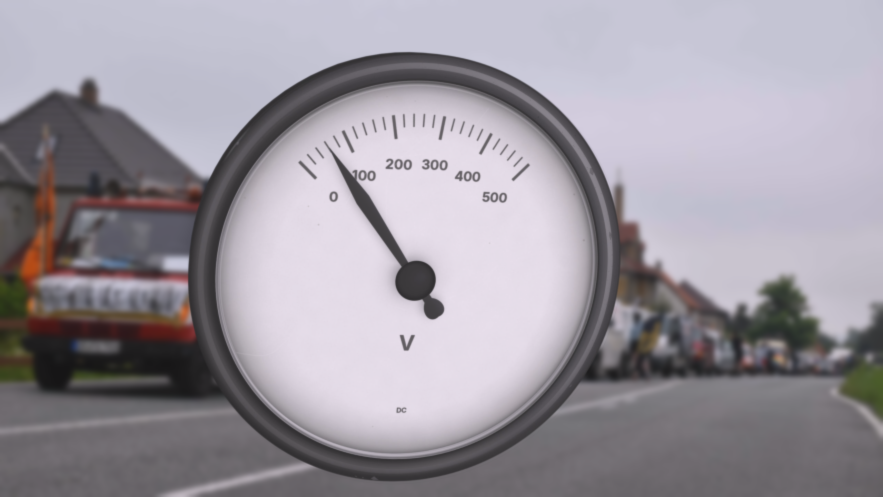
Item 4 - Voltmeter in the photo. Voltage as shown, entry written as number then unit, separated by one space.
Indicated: 60 V
